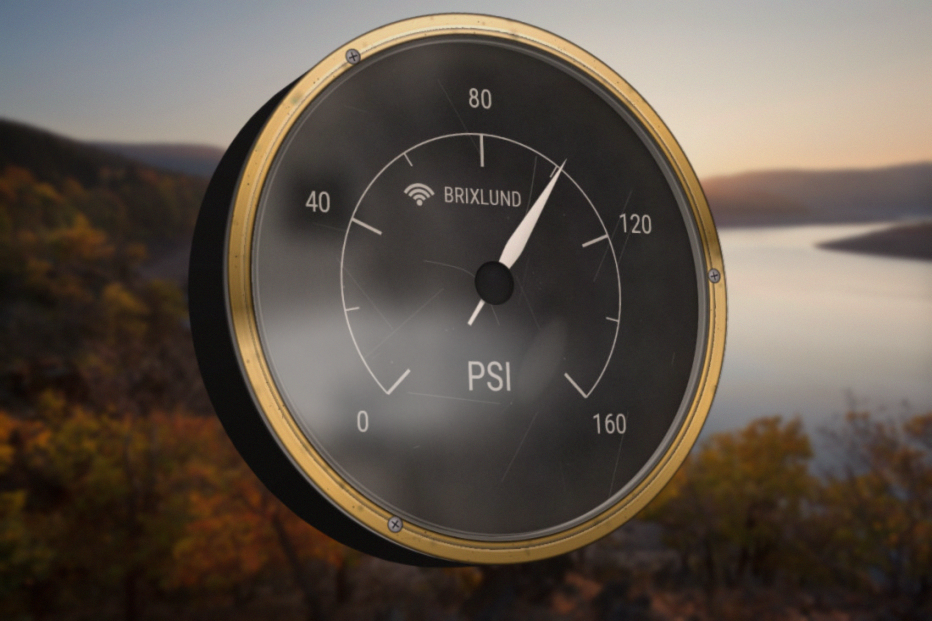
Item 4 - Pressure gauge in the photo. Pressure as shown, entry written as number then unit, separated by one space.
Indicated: 100 psi
